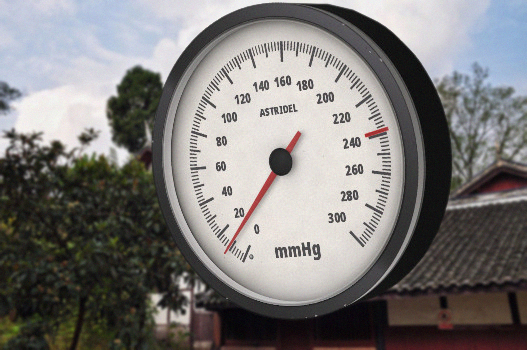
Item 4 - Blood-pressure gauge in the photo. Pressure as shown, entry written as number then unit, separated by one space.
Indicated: 10 mmHg
